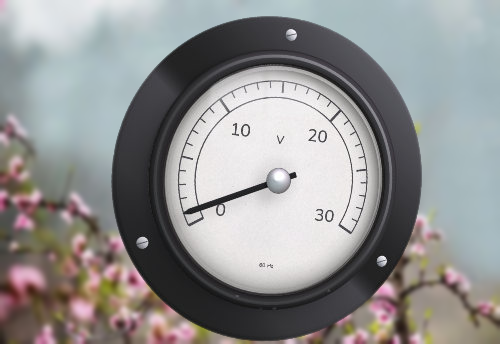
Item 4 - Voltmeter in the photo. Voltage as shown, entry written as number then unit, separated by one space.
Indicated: 1 V
